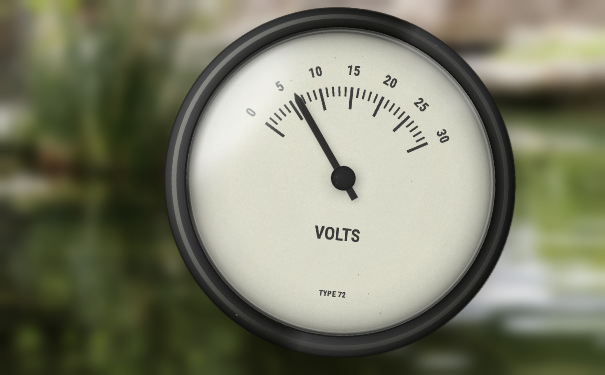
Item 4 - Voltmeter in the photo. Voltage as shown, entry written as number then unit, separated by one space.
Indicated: 6 V
